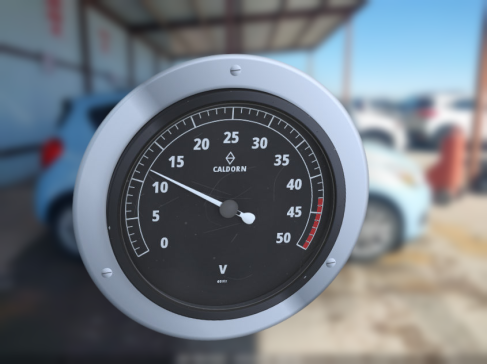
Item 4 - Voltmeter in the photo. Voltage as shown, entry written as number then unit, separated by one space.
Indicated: 12 V
